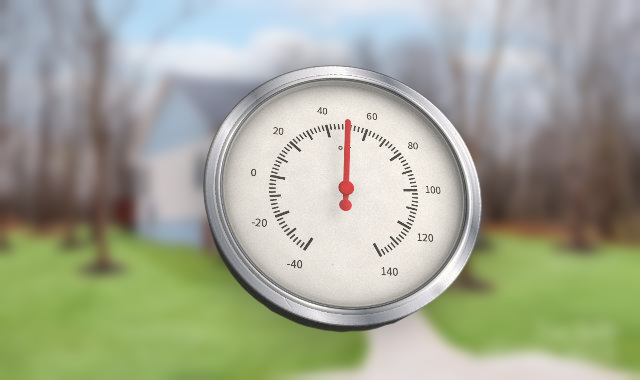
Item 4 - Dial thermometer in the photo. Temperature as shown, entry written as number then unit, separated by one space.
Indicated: 50 °F
